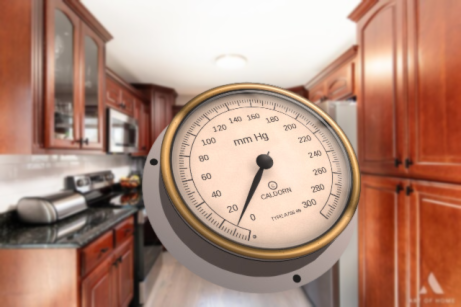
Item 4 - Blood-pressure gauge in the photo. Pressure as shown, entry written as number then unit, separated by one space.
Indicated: 10 mmHg
